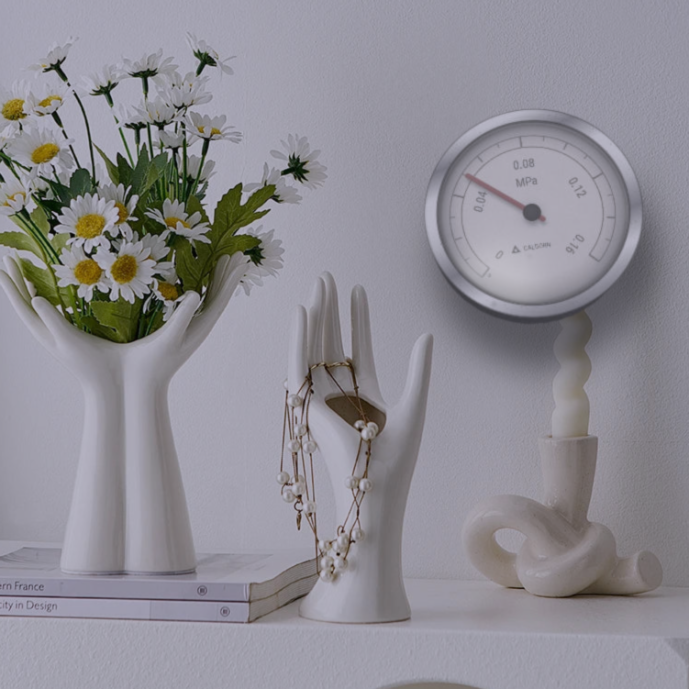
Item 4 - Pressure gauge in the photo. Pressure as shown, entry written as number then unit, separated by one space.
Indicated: 0.05 MPa
